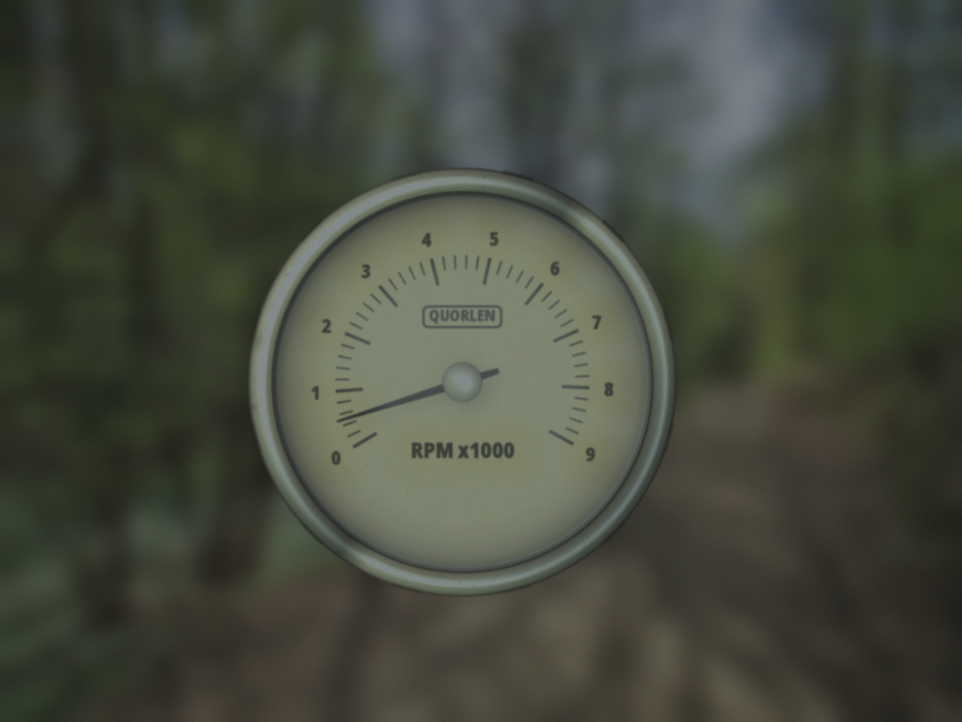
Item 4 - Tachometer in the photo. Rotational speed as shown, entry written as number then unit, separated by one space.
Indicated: 500 rpm
